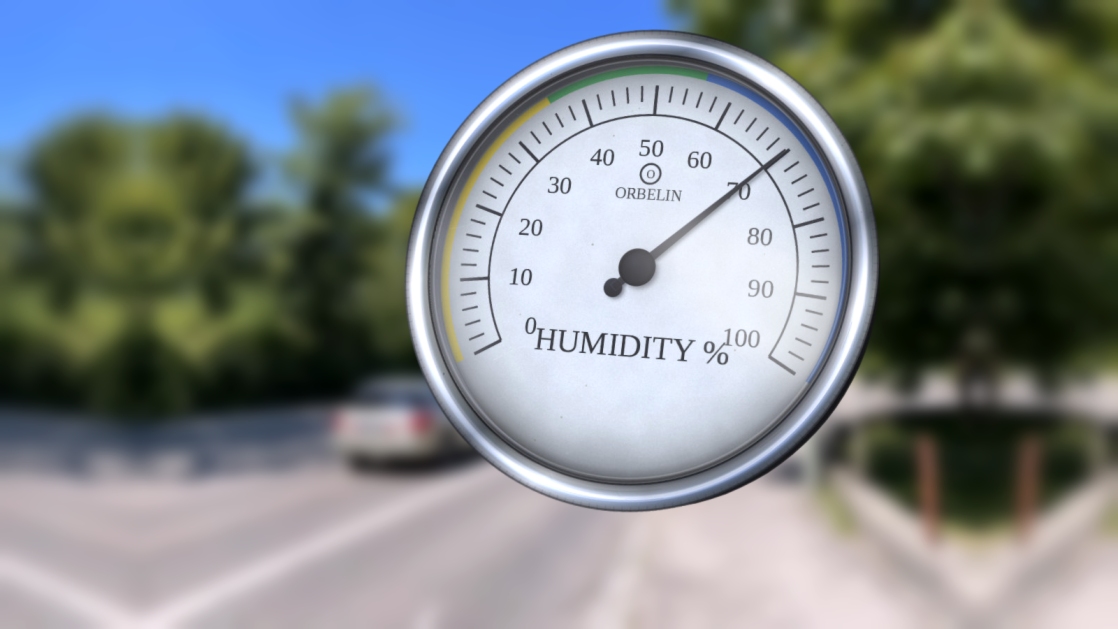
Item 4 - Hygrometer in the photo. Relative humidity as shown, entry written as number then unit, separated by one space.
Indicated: 70 %
